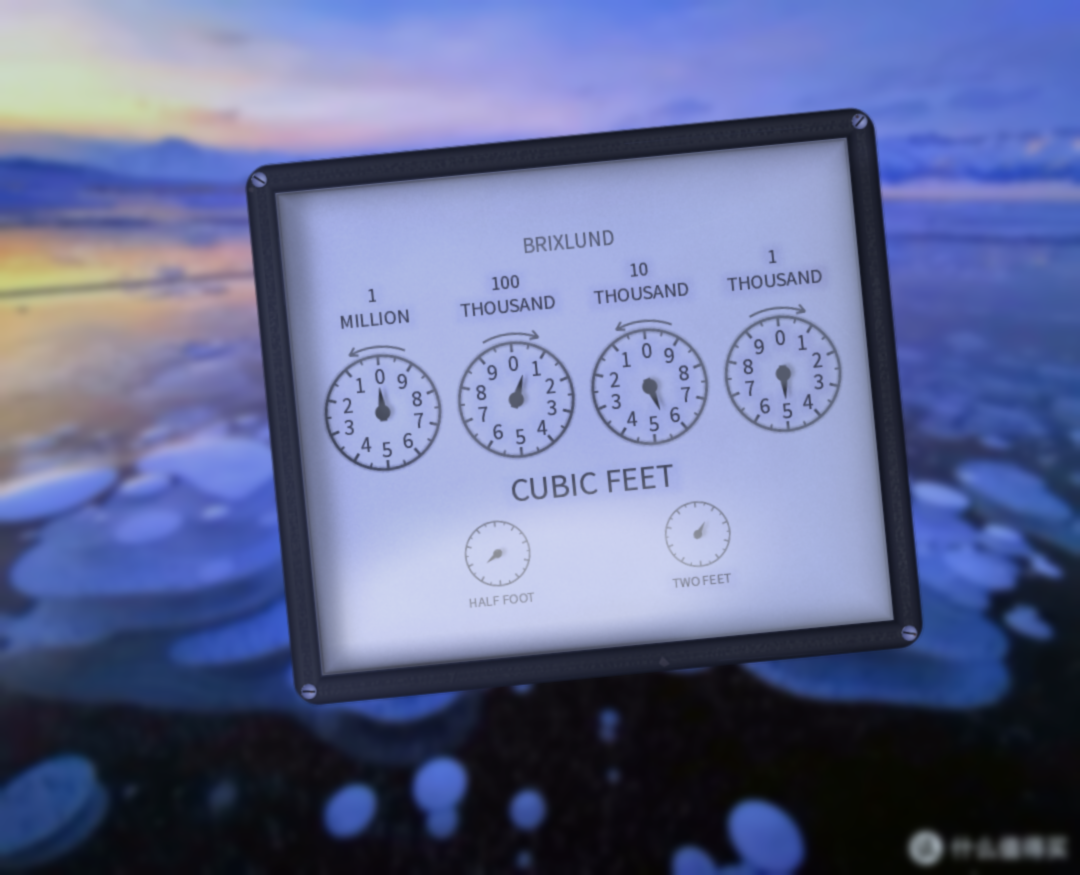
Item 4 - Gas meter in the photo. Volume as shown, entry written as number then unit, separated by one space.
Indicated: 5500 ft³
